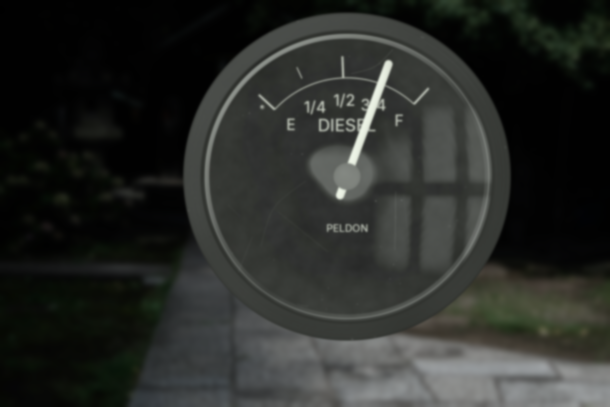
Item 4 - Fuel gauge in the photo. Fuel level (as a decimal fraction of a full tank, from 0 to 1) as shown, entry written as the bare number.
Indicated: 0.75
